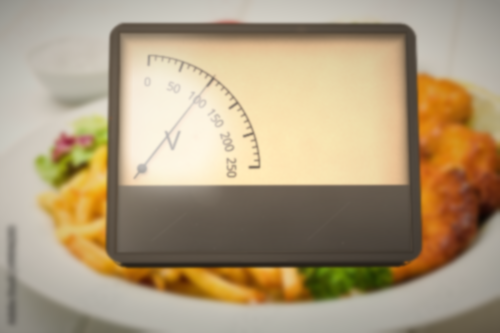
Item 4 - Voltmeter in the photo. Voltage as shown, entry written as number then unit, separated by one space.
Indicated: 100 V
